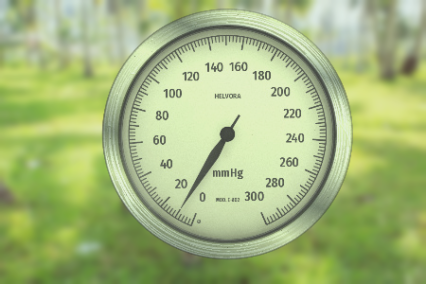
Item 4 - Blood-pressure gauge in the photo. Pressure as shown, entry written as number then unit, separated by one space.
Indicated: 10 mmHg
